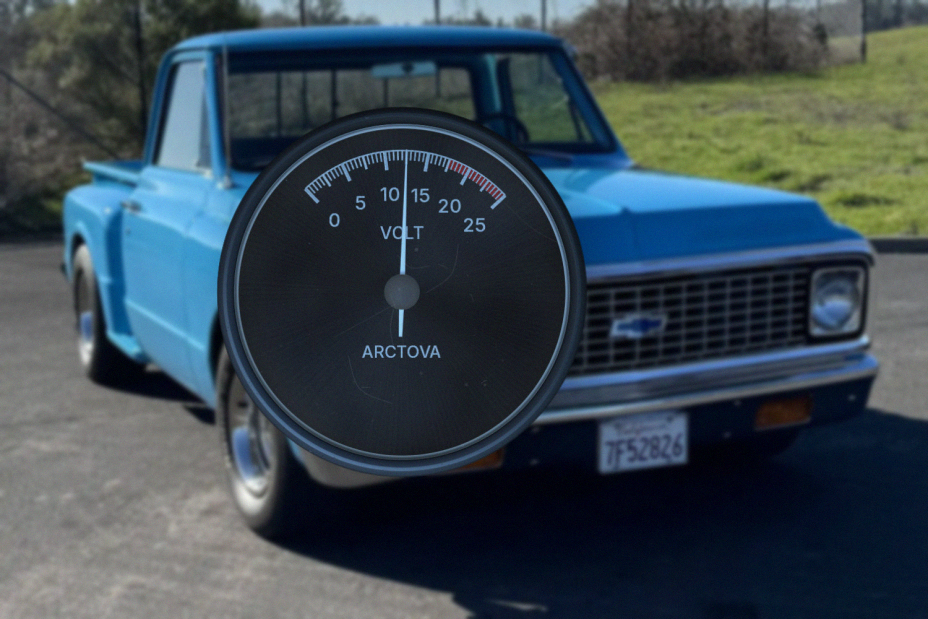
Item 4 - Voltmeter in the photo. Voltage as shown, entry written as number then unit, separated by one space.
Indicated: 12.5 V
